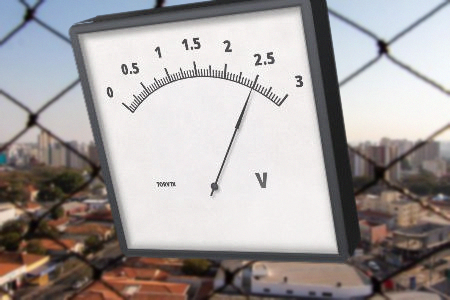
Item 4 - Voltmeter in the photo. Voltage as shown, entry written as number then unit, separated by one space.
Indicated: 2.5 V
